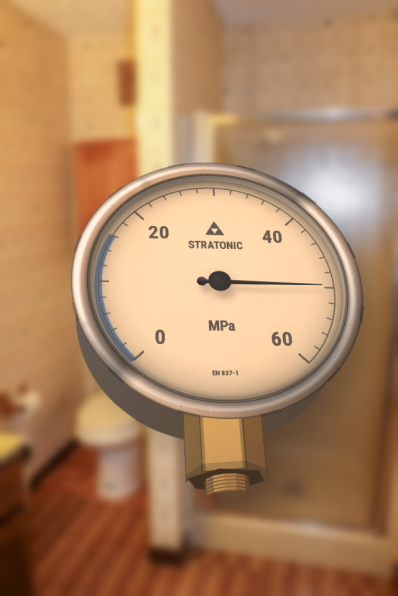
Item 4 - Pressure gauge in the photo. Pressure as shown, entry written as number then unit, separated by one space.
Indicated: 50 MPa
